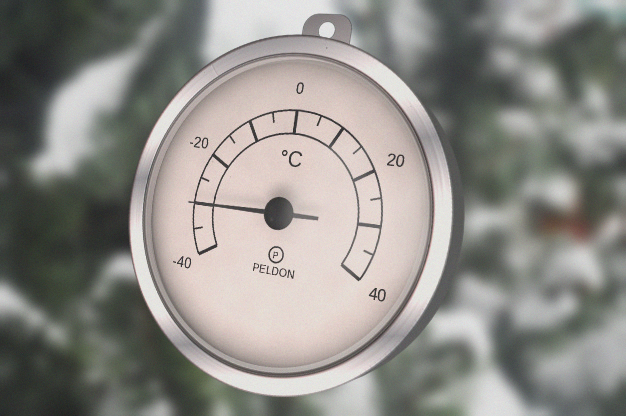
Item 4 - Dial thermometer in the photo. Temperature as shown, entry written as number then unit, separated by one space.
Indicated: -30 °C
